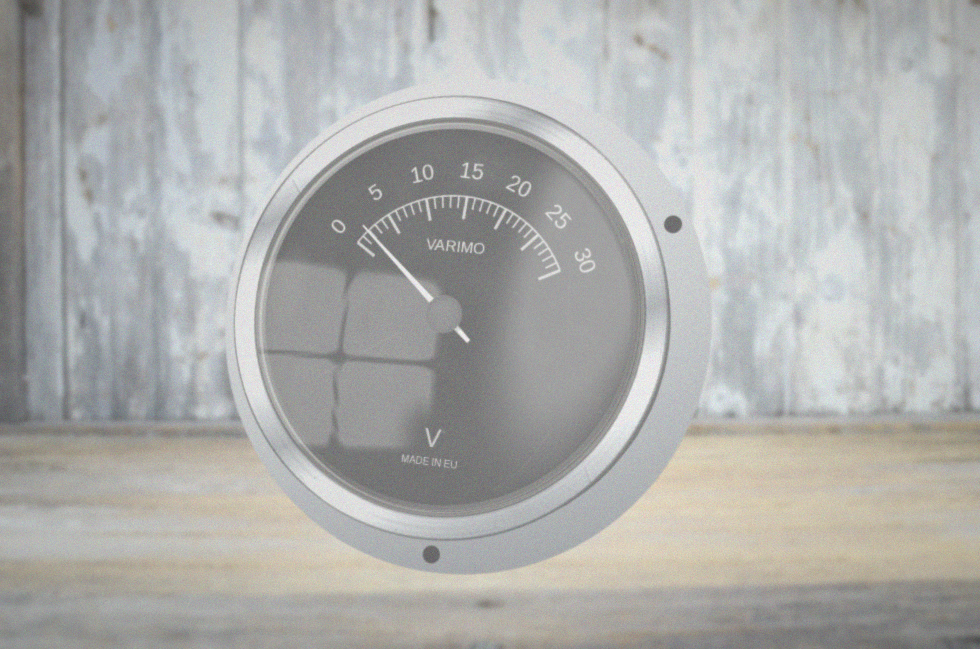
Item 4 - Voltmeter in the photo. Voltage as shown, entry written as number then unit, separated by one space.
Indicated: 2 V
